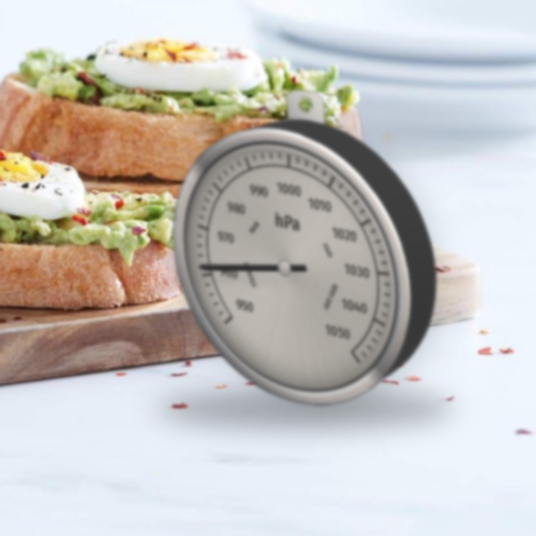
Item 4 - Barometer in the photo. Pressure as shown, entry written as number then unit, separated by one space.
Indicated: 962 hPa
